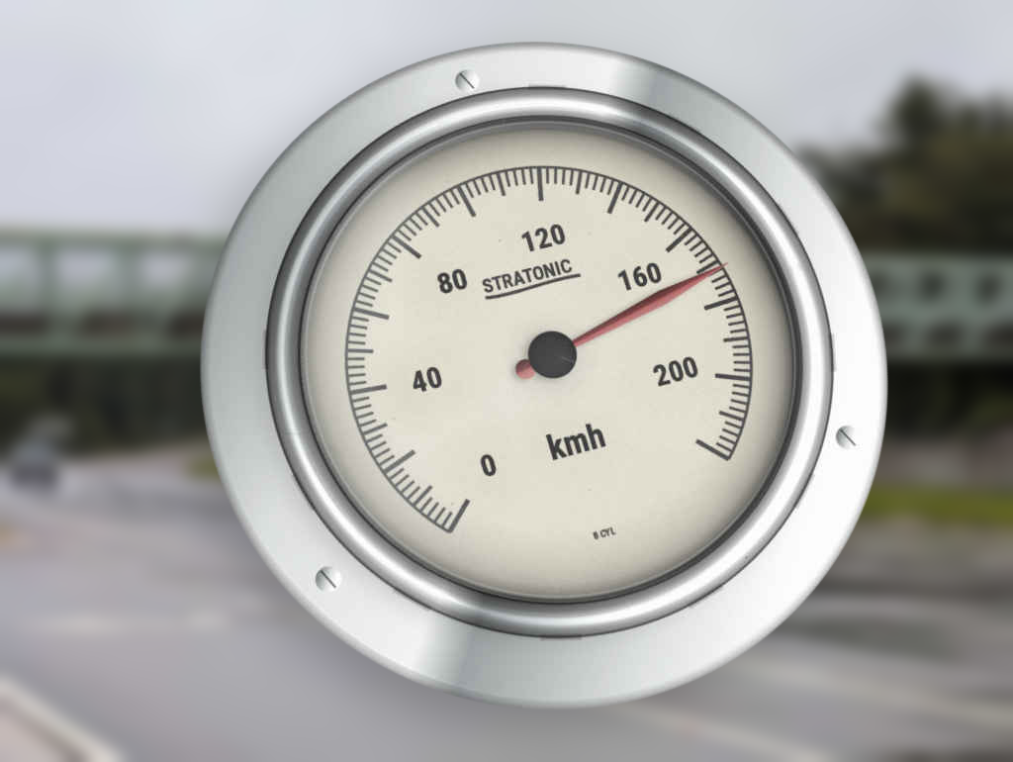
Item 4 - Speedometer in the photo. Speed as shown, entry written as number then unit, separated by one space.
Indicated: 172 km/h
